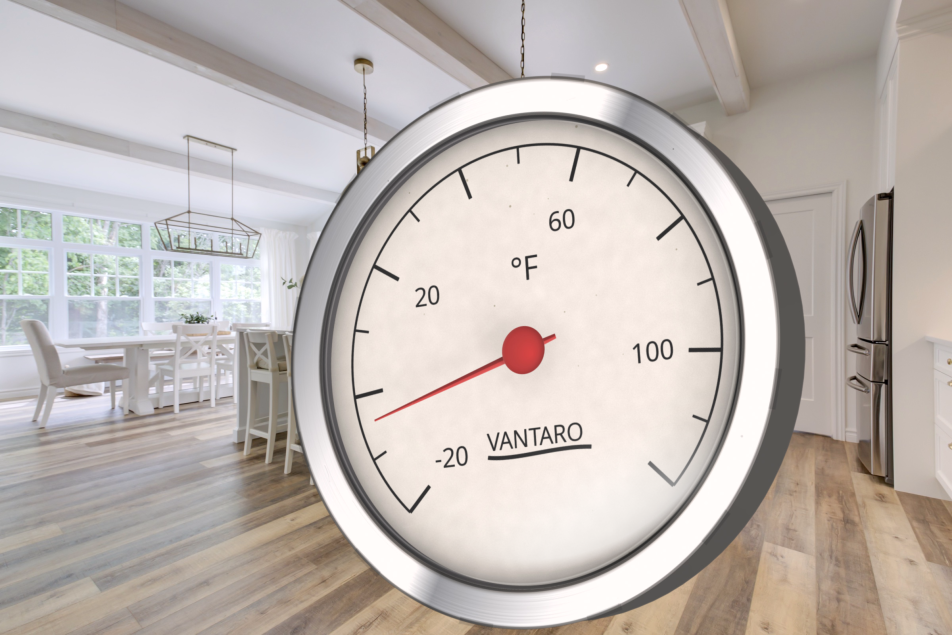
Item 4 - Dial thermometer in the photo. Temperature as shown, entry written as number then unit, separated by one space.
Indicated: -5 °F
